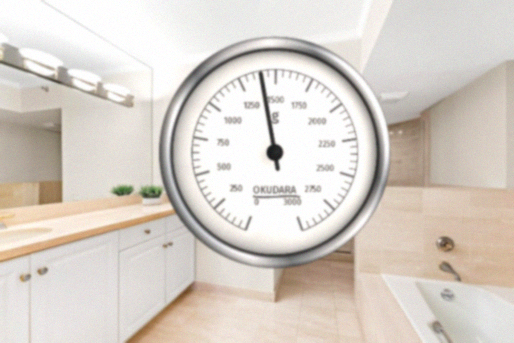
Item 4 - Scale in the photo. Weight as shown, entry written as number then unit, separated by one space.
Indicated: 1400 g
